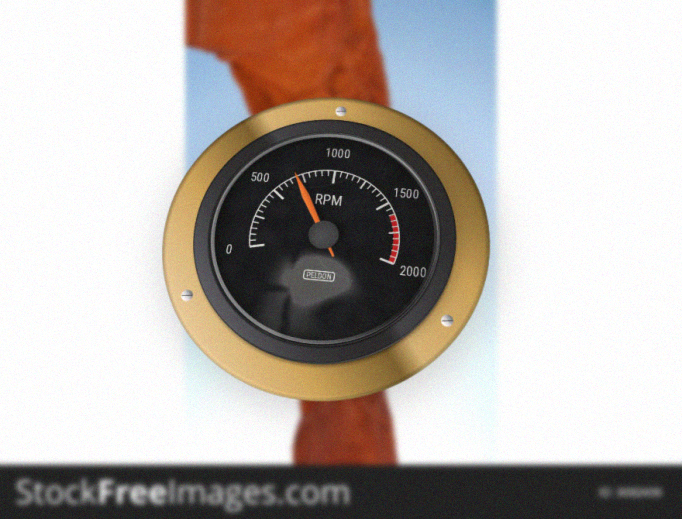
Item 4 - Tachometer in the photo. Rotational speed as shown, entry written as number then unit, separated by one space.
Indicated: 700 rpm
